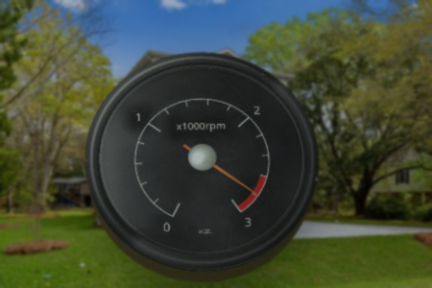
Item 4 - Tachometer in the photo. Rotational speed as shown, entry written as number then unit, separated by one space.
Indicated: 2800 rpm
